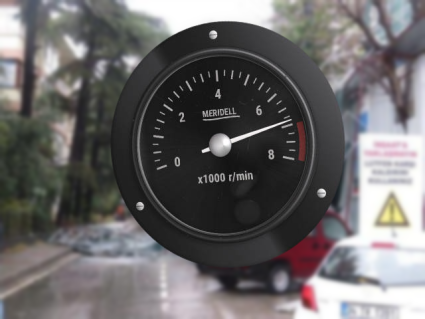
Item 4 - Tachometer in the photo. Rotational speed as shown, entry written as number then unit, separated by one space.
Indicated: 6875 rpm
